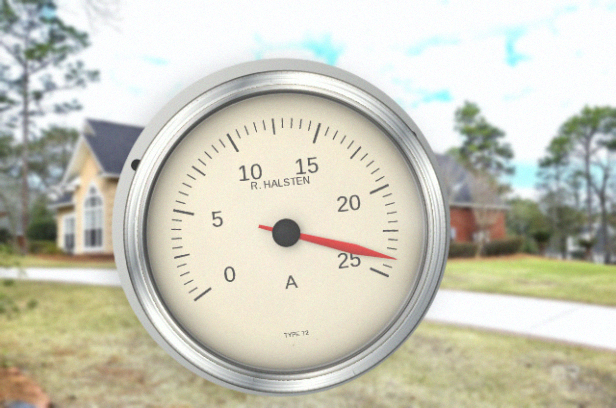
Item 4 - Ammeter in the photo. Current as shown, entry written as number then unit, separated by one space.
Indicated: 24 A
